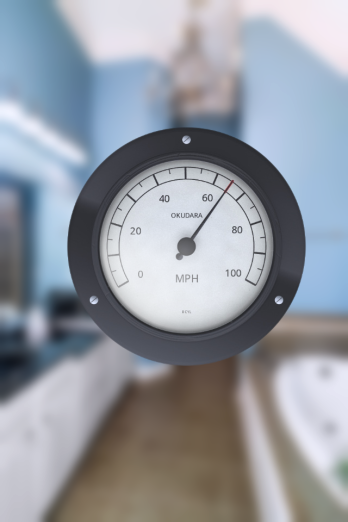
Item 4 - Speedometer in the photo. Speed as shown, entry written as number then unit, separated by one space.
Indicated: 65 mph
